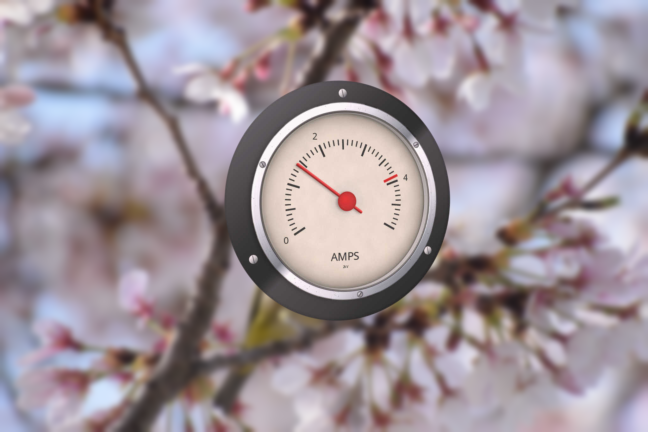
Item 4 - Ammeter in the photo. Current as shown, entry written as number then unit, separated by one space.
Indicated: 1.4 A
